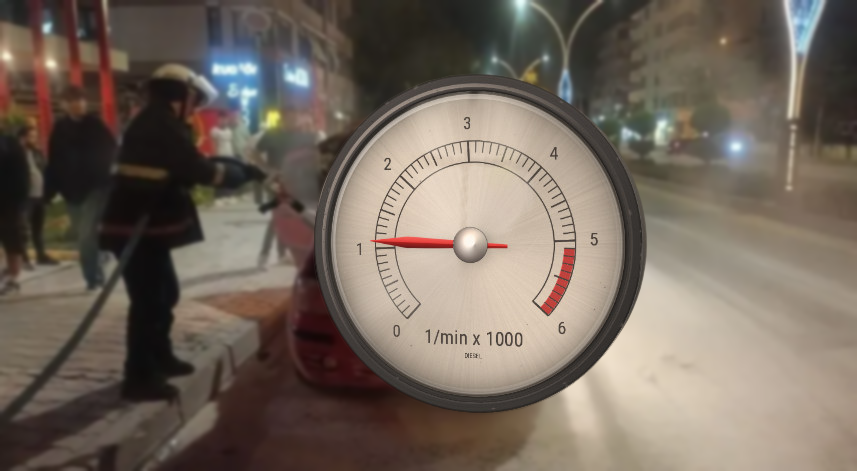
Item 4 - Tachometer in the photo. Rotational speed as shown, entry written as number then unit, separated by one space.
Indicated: 1100 rpm
